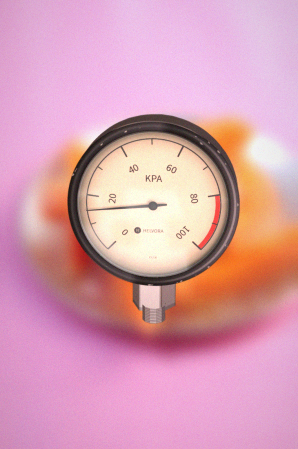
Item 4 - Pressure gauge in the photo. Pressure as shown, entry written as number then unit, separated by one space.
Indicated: 15 kPa
